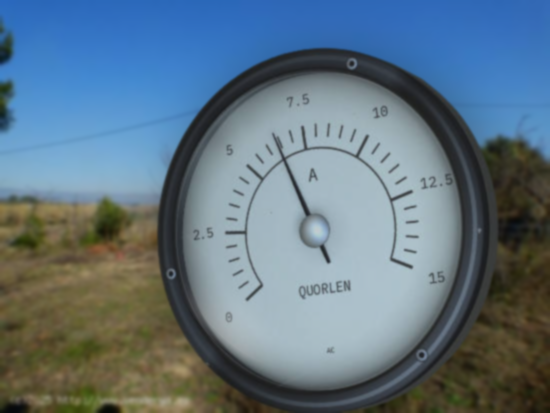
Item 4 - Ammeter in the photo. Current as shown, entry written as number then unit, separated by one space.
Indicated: 6.5 A
